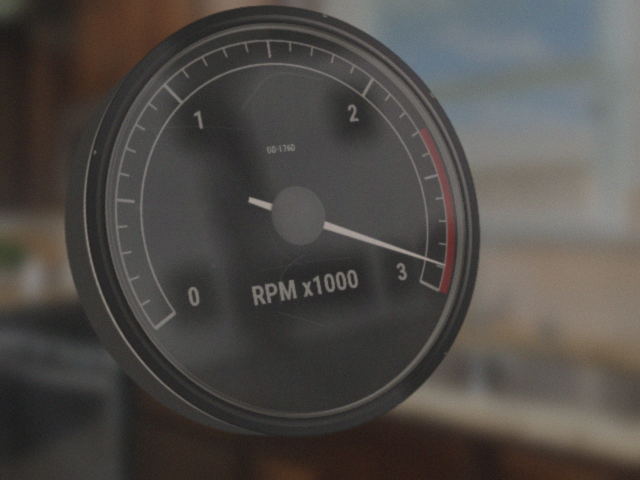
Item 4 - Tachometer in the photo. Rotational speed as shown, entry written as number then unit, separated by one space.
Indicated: 2900 rpm
